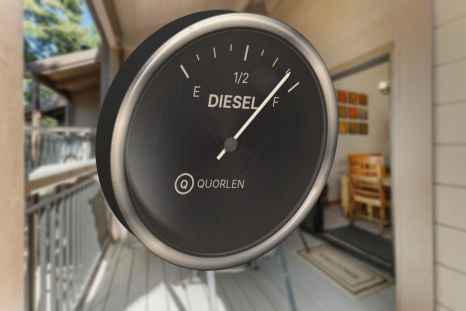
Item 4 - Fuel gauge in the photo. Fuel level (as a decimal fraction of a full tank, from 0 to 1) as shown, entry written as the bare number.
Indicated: 0.875
